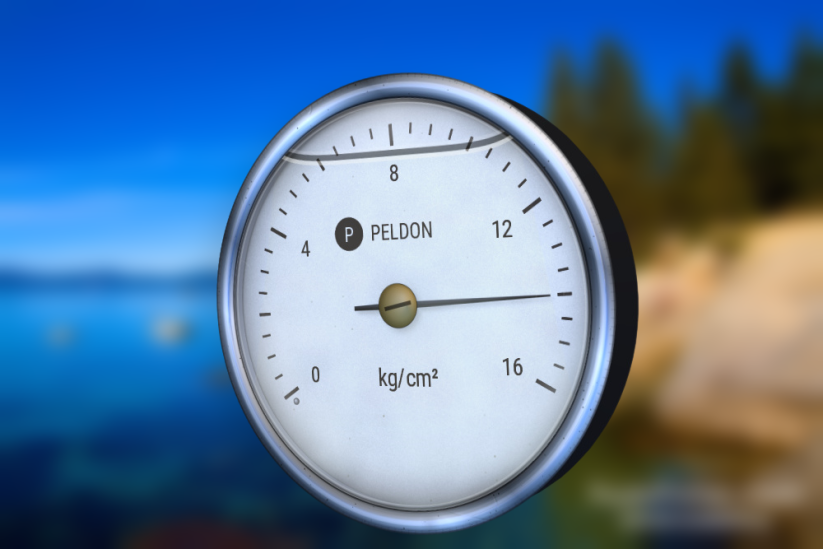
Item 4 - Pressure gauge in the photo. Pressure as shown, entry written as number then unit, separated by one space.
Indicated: 14 kg/cm²
